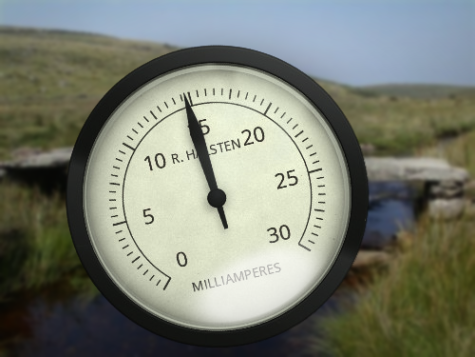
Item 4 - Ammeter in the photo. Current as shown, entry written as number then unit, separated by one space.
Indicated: 14.75 mA
